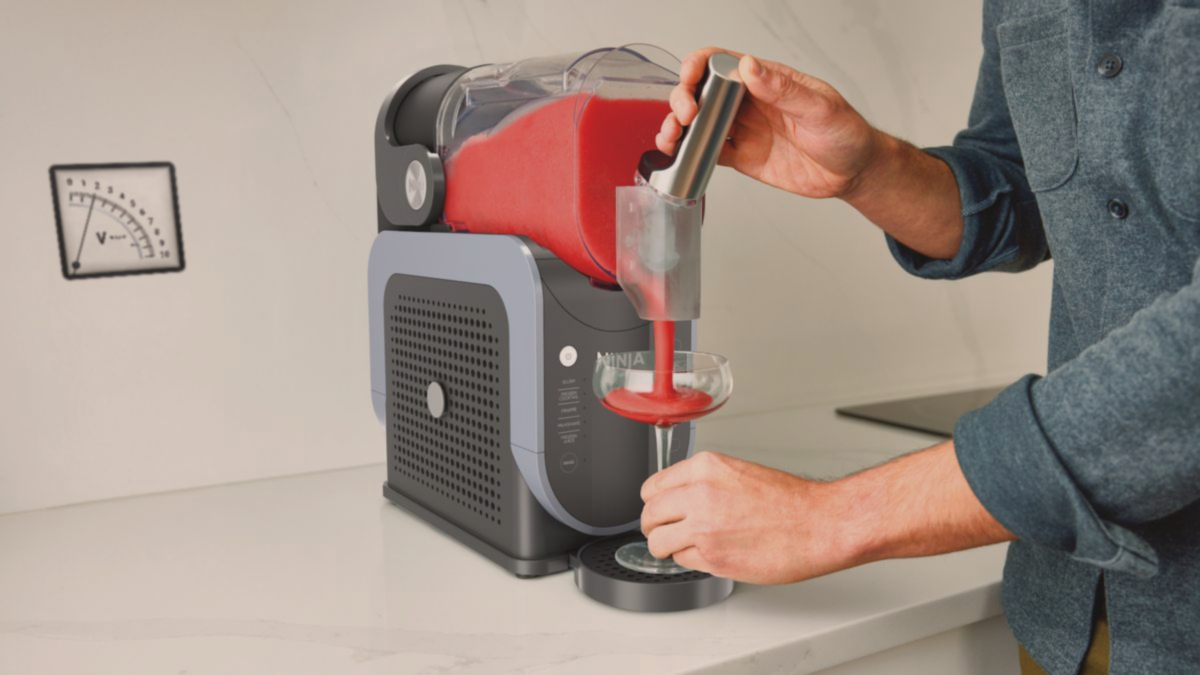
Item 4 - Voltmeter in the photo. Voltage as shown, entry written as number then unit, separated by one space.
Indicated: 2 V
